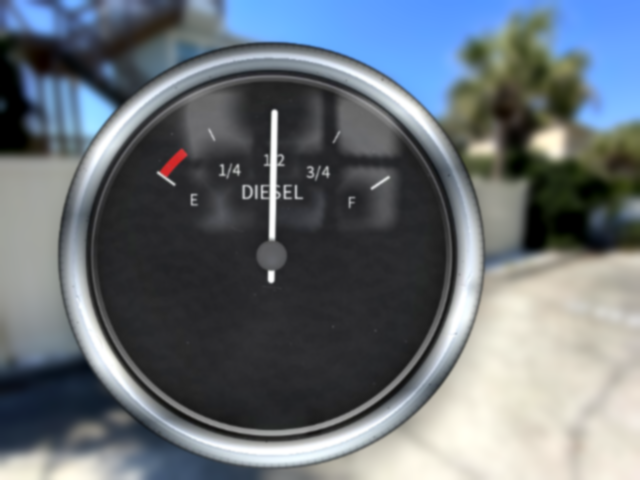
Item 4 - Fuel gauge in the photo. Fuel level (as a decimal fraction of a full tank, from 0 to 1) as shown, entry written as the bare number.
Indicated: 0.5
